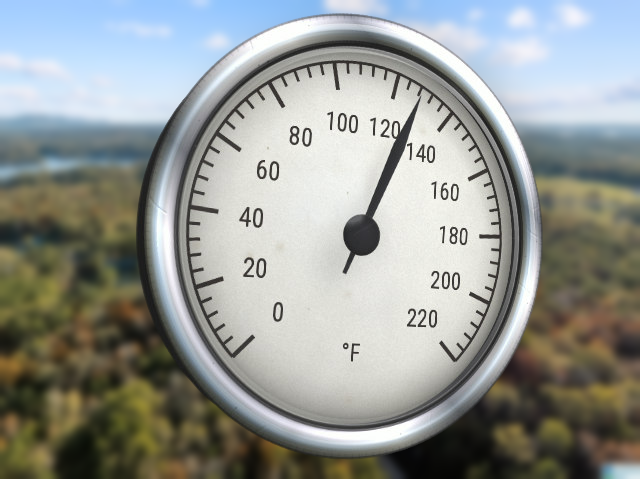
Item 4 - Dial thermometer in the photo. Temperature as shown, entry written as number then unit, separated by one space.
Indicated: 128 °F
